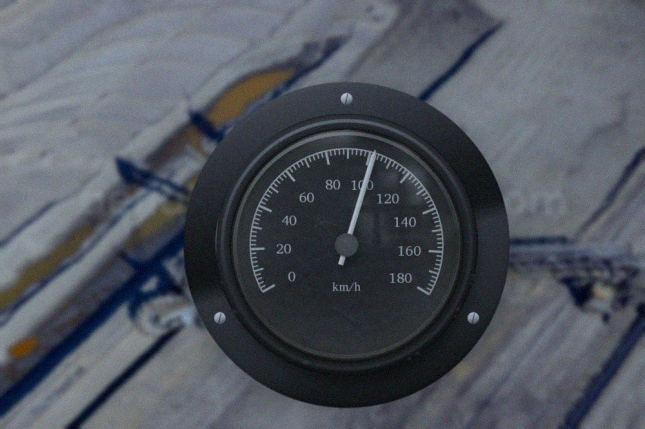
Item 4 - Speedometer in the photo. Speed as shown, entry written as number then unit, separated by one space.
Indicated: 102 km/h
